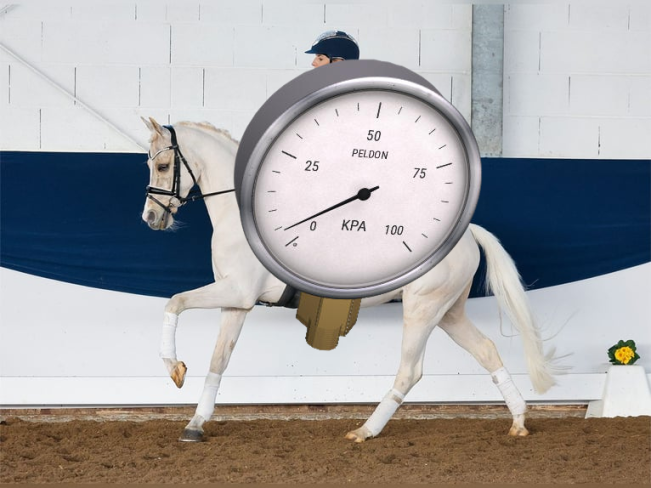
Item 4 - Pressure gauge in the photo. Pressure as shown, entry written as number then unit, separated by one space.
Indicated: 5 kPa
